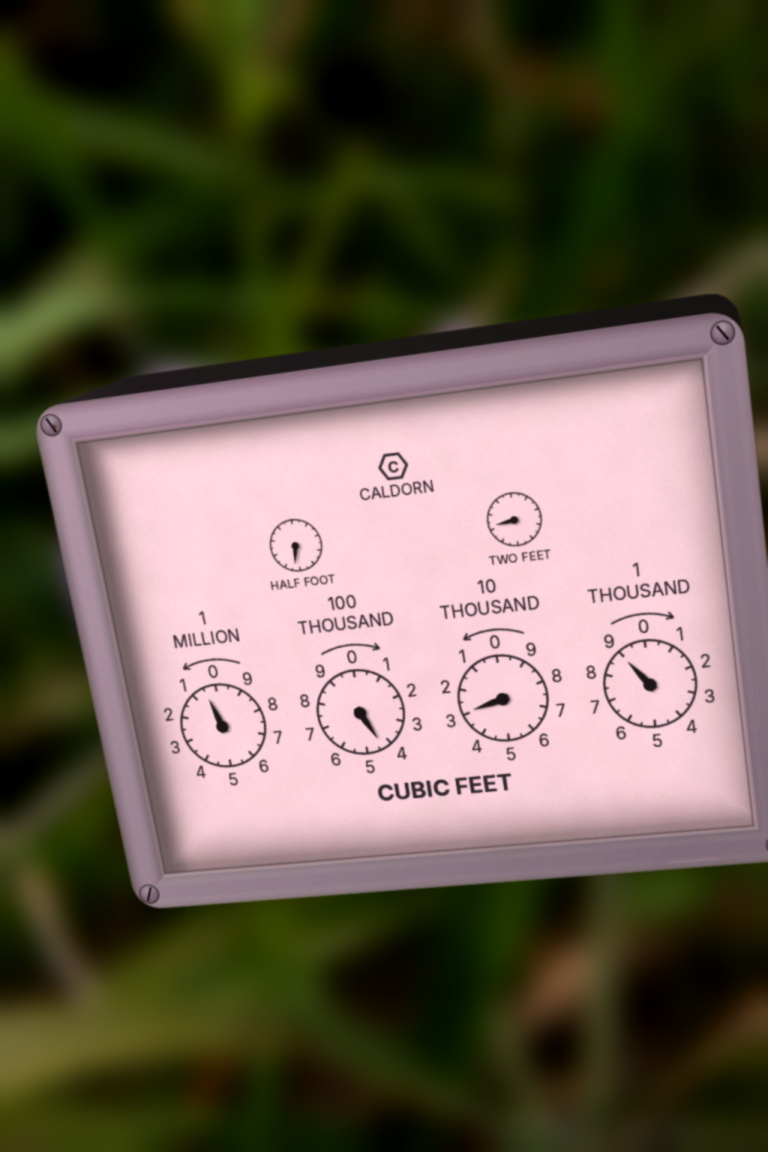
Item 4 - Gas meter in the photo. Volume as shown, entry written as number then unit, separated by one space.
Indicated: 42900 ft³
